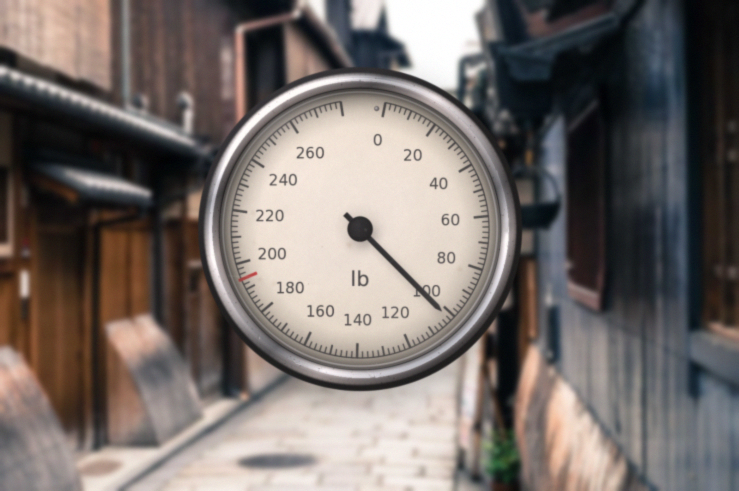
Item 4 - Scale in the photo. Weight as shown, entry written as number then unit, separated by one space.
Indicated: 102 lb
